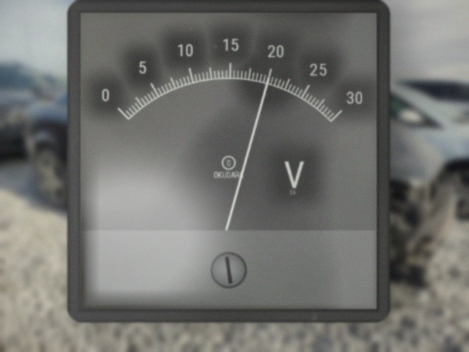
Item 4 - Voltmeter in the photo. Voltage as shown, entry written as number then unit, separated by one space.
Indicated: 20 V
